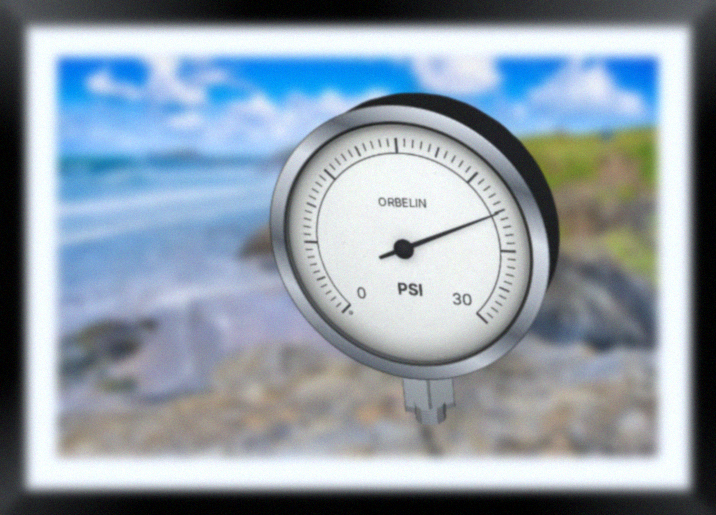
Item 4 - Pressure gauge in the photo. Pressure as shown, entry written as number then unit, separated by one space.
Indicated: 22.5 psi
